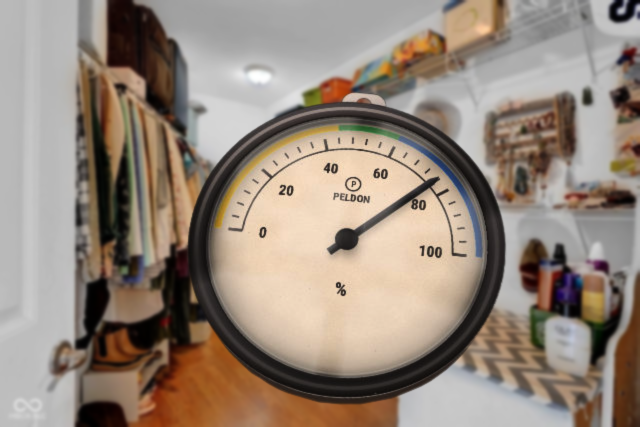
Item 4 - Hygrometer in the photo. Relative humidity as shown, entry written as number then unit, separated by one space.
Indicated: 76 %
